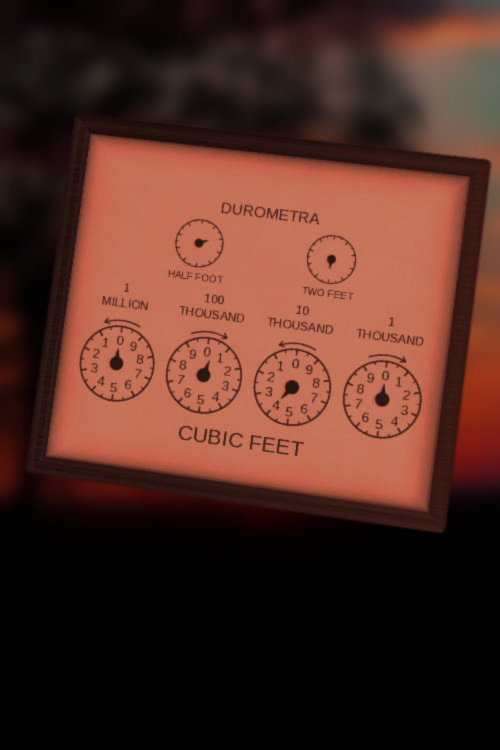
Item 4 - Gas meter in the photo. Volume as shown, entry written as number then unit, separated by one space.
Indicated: 4000 ft³
